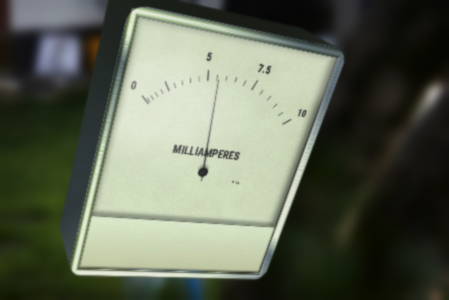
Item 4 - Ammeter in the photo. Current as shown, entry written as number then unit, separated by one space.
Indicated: 5.5 mA
